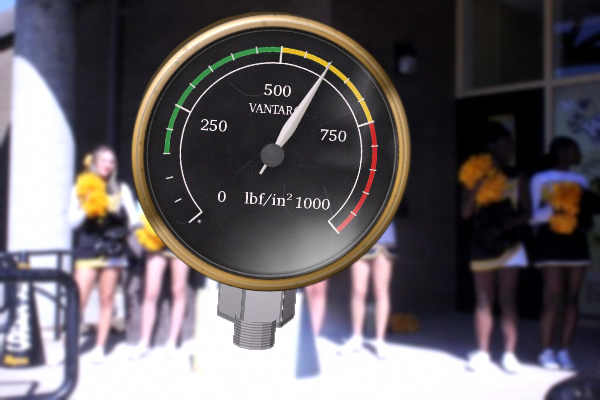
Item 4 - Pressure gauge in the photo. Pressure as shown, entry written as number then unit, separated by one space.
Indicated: 600 psi
